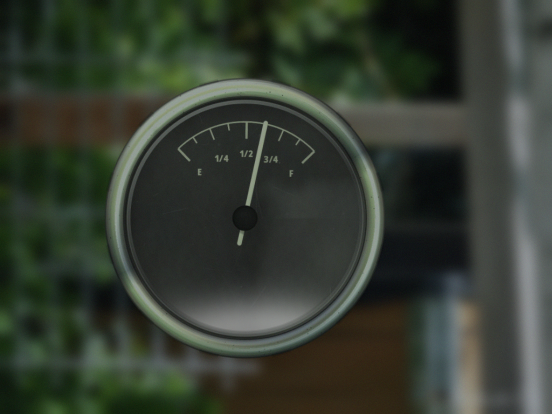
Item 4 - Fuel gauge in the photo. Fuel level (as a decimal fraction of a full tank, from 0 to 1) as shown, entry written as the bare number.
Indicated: 0.625
